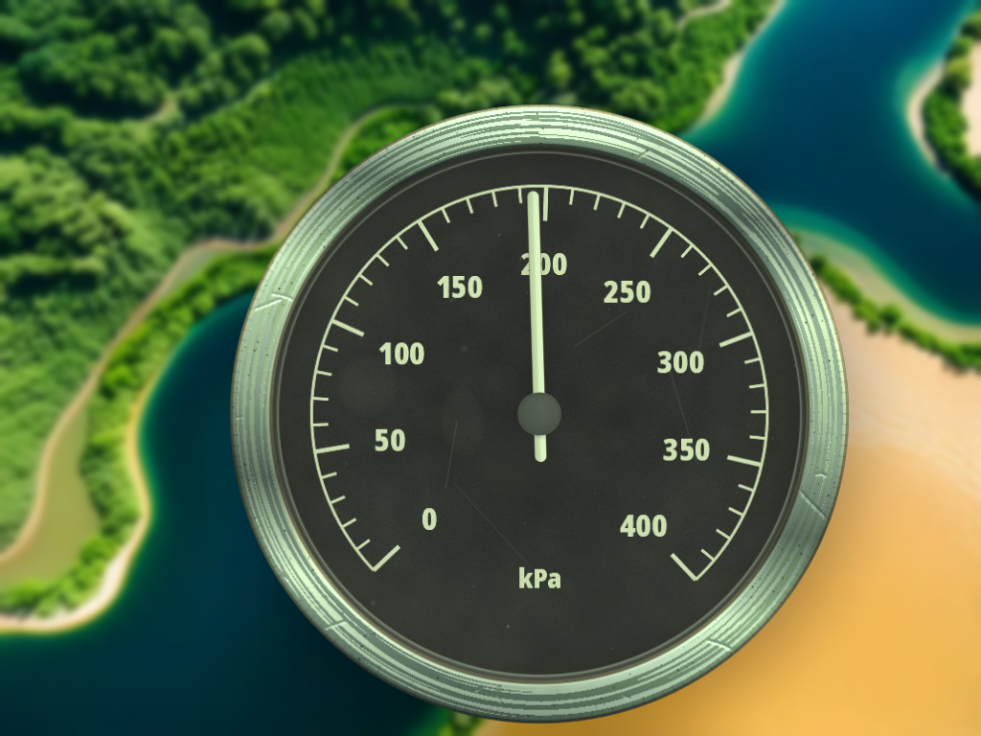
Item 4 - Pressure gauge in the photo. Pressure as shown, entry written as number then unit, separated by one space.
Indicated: 195 kPa
